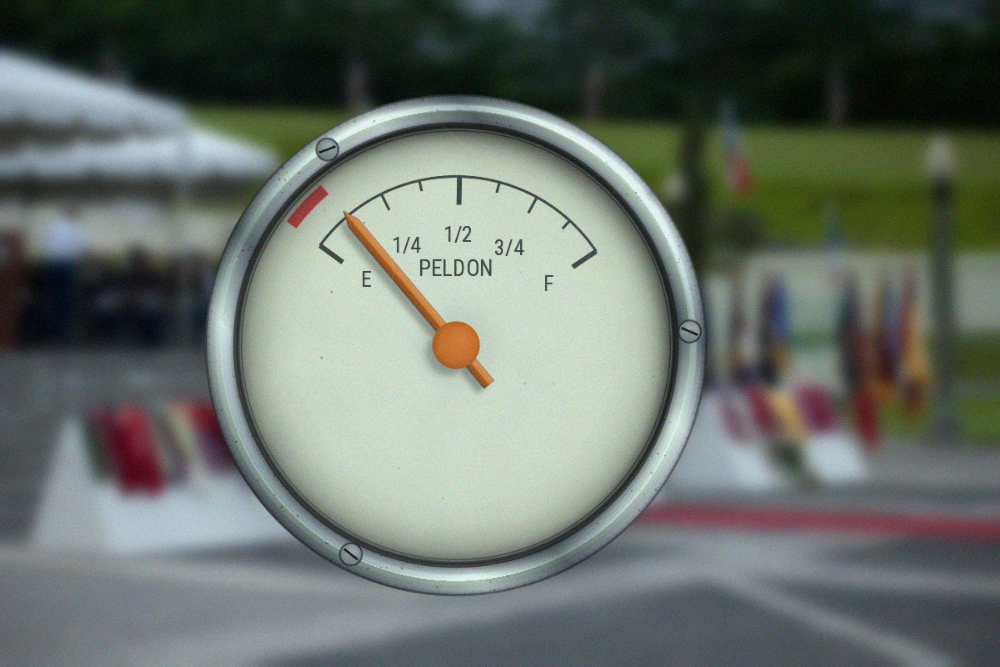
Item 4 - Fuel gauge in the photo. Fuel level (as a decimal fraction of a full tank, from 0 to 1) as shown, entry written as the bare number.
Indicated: 0.125
